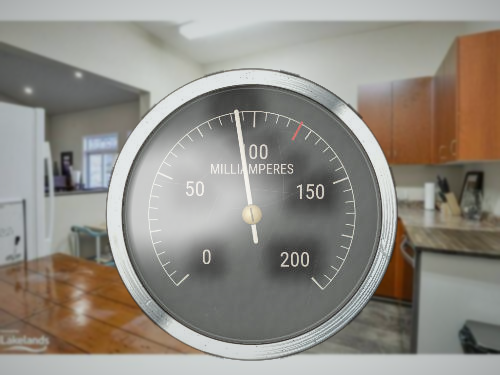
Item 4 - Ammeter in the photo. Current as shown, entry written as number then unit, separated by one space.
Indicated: 92.5 mA
